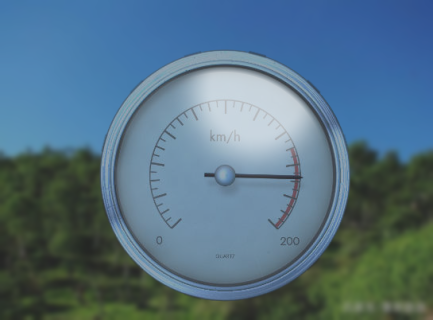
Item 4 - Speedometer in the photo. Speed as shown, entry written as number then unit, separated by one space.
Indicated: 167.5 km/h
